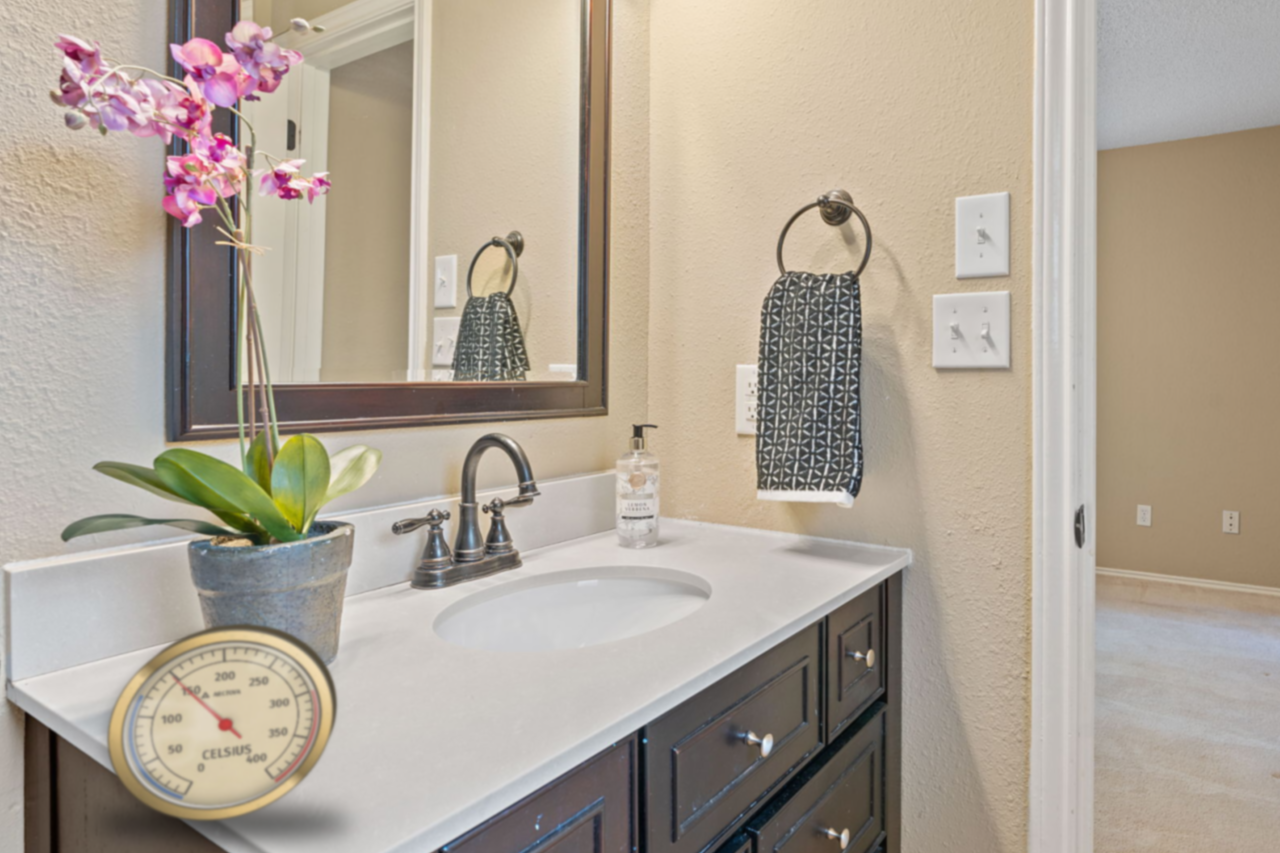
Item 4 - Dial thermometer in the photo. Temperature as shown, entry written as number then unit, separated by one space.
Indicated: 150 °C
